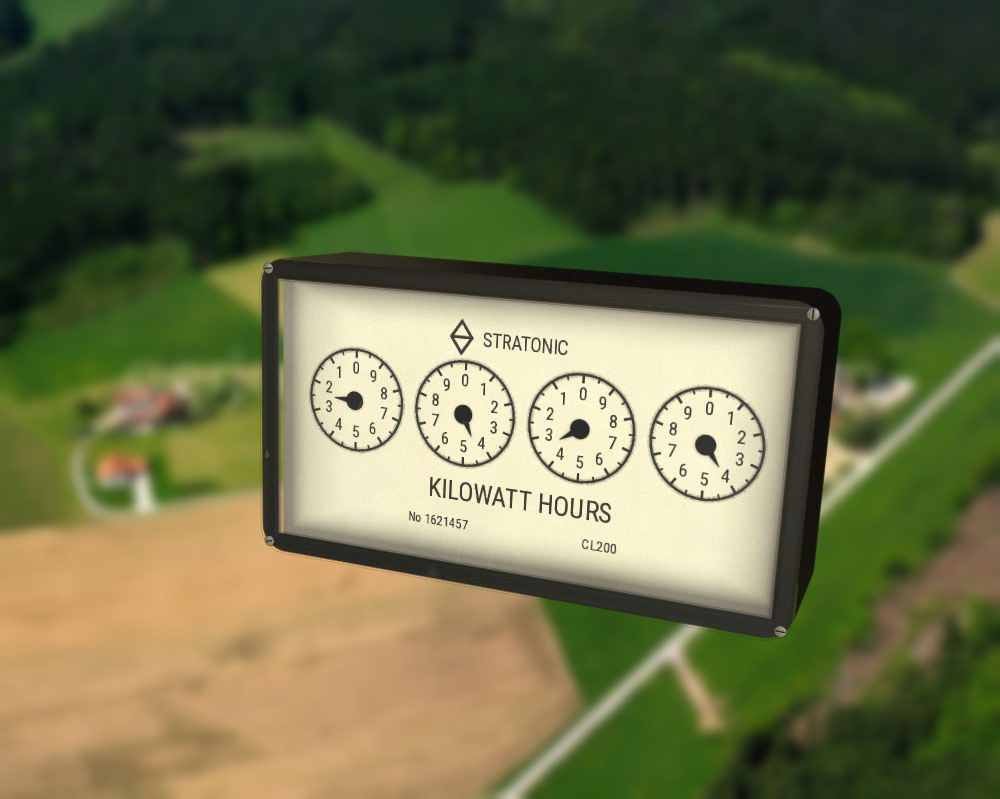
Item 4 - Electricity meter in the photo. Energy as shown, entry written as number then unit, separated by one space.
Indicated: 2434 kWh
